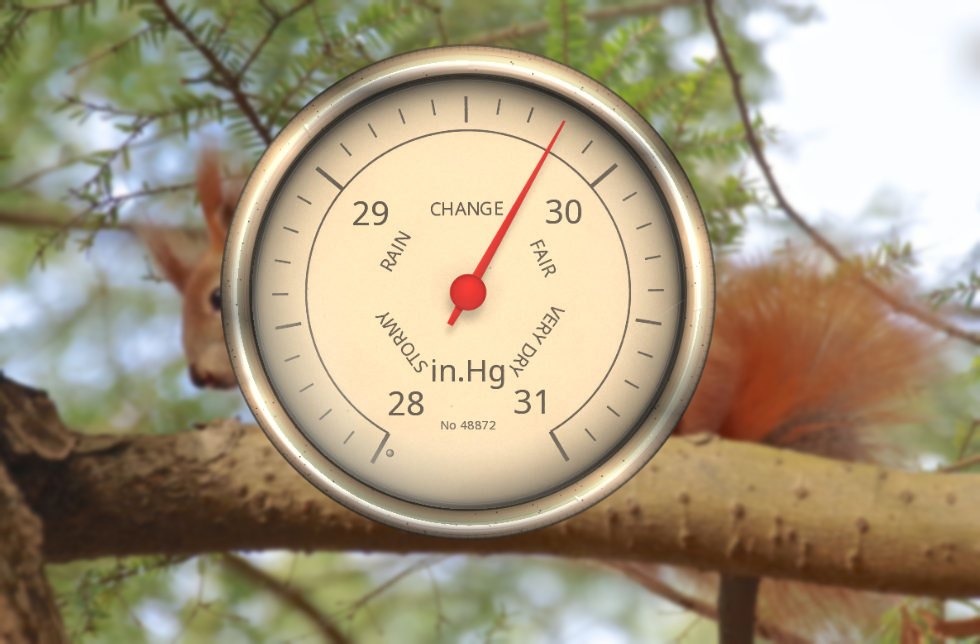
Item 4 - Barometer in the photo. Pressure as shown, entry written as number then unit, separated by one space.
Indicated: 29.8 inHg
